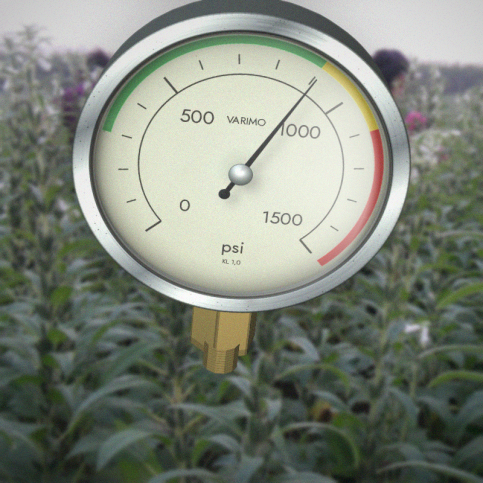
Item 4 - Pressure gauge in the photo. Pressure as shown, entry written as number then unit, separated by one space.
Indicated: 900 psi
